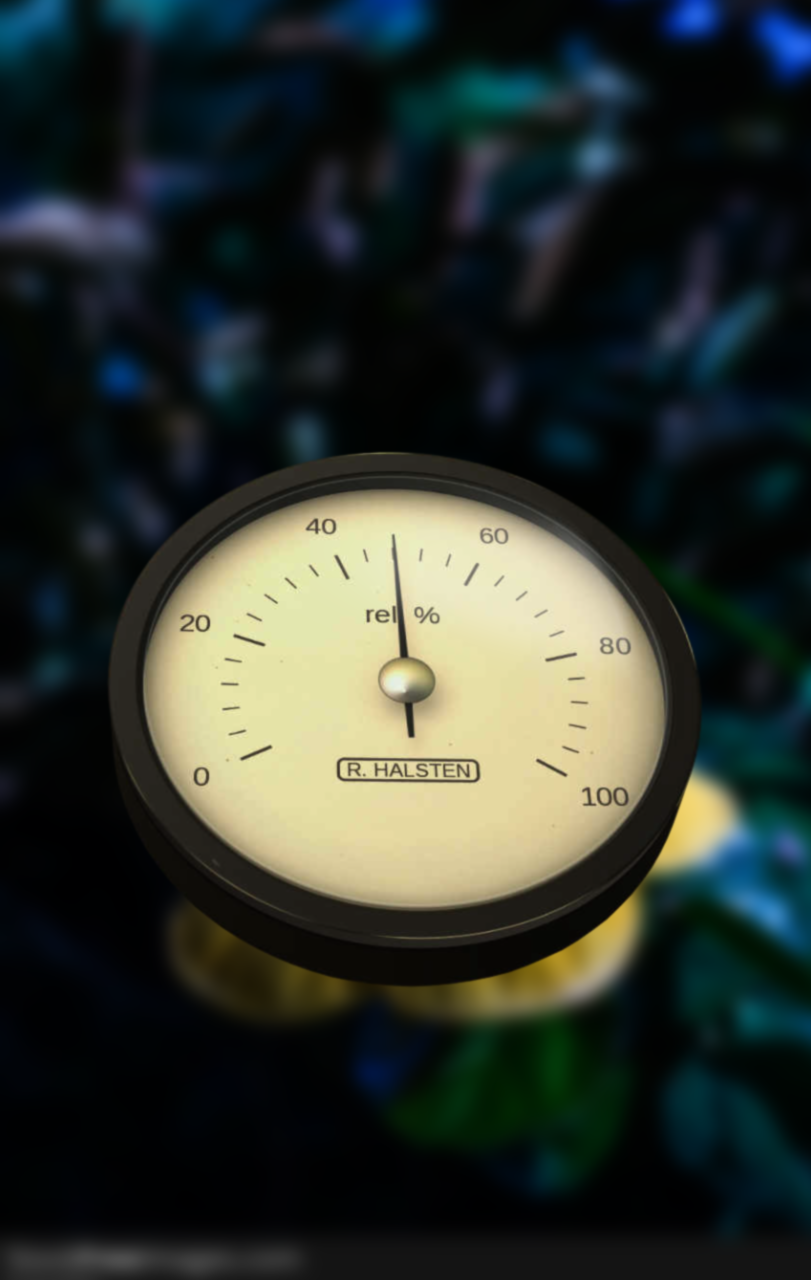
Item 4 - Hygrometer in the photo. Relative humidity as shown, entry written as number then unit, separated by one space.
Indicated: 48 %
